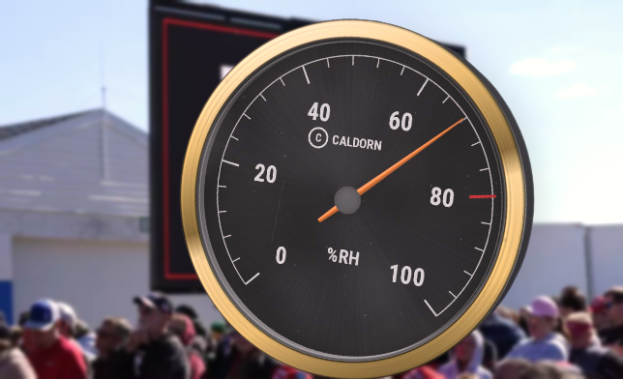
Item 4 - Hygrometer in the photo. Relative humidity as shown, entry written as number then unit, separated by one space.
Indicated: 68 %
